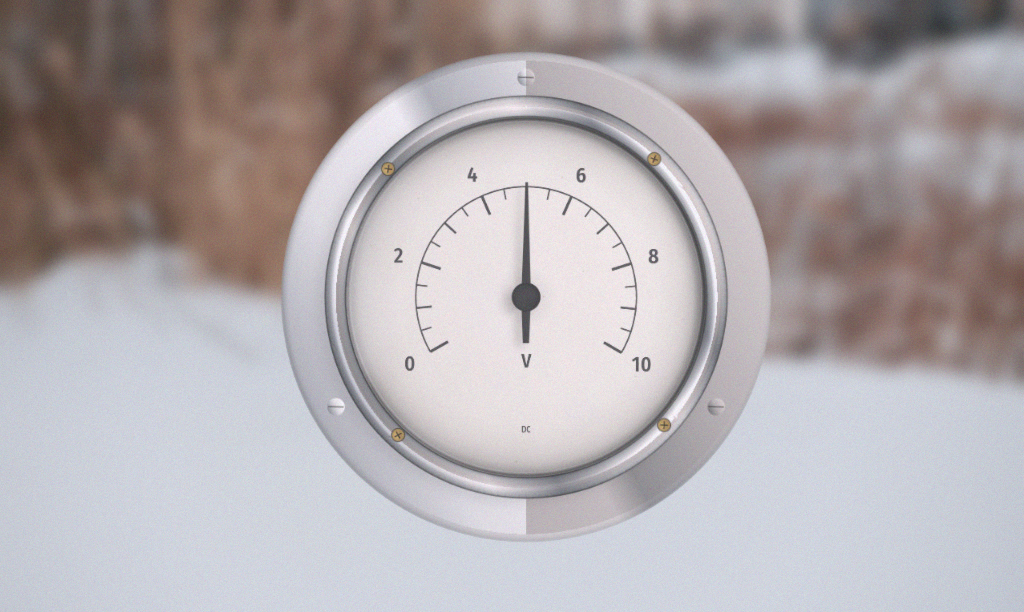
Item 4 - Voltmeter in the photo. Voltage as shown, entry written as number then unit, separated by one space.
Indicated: 5 V
